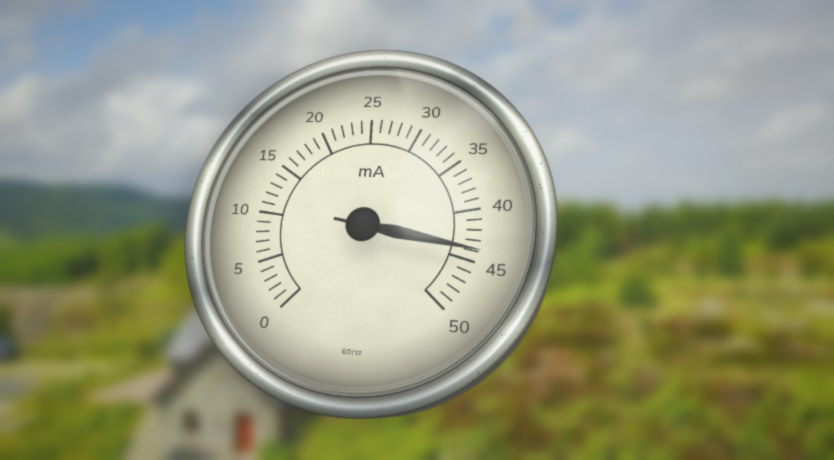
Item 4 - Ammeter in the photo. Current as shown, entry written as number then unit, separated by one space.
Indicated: 44 mA
